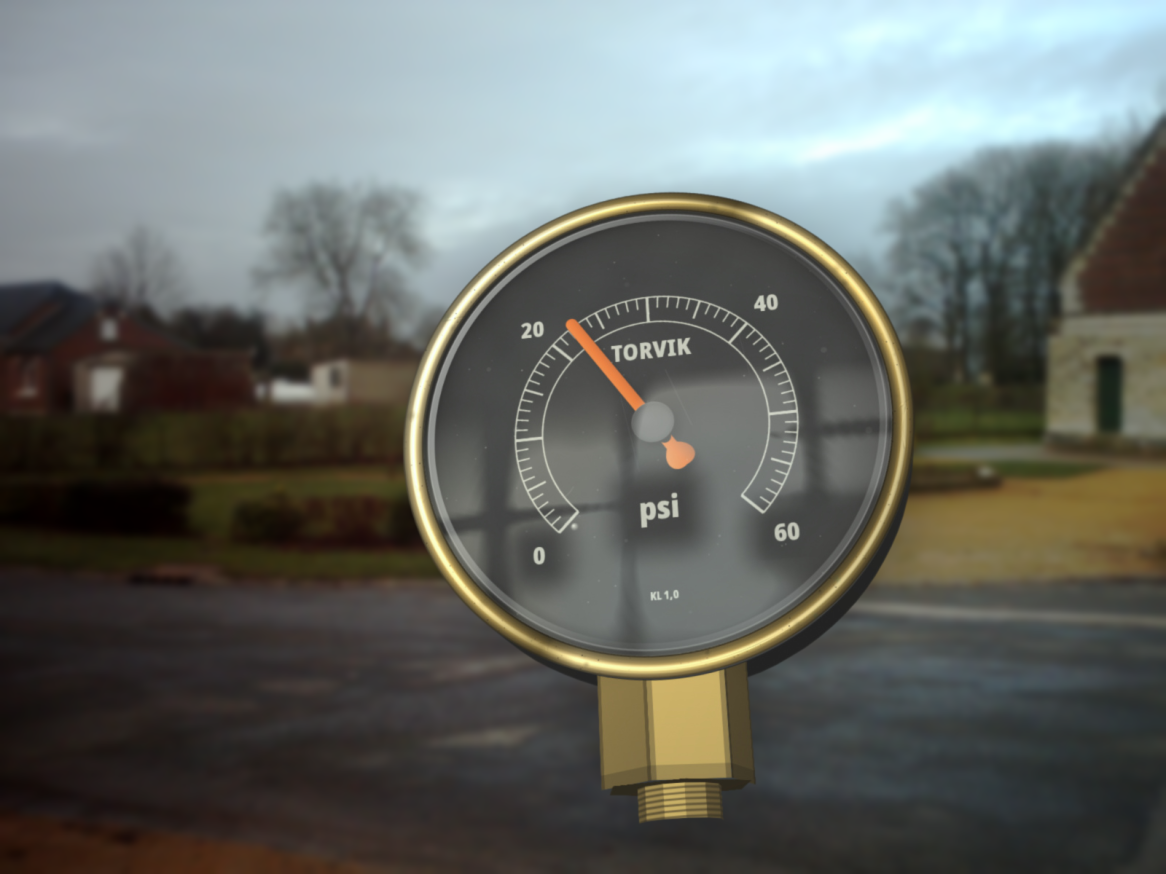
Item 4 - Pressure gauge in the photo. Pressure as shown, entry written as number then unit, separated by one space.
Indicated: 22.5 psi
